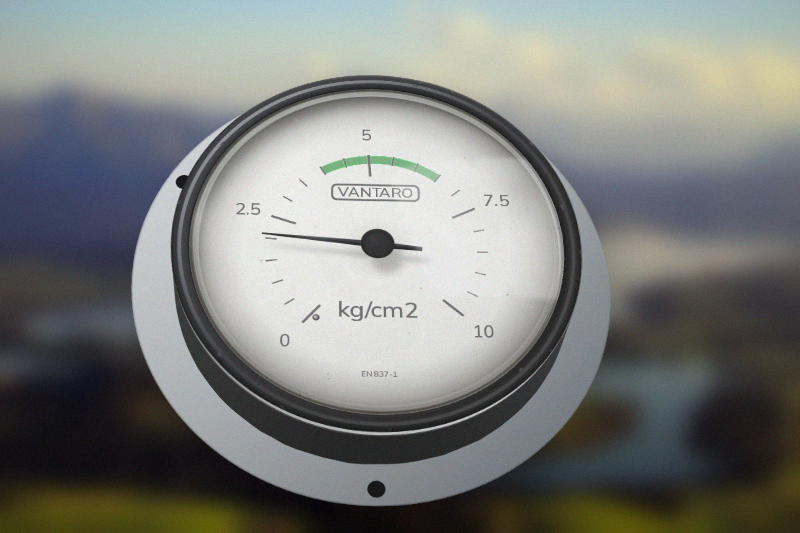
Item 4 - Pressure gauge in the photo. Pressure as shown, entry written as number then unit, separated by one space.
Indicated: 2 kg/cm²
